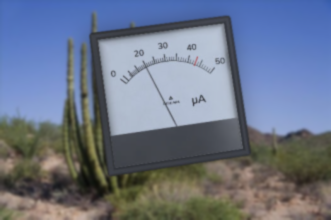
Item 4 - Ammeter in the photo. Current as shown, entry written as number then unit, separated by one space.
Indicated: 20 µA
